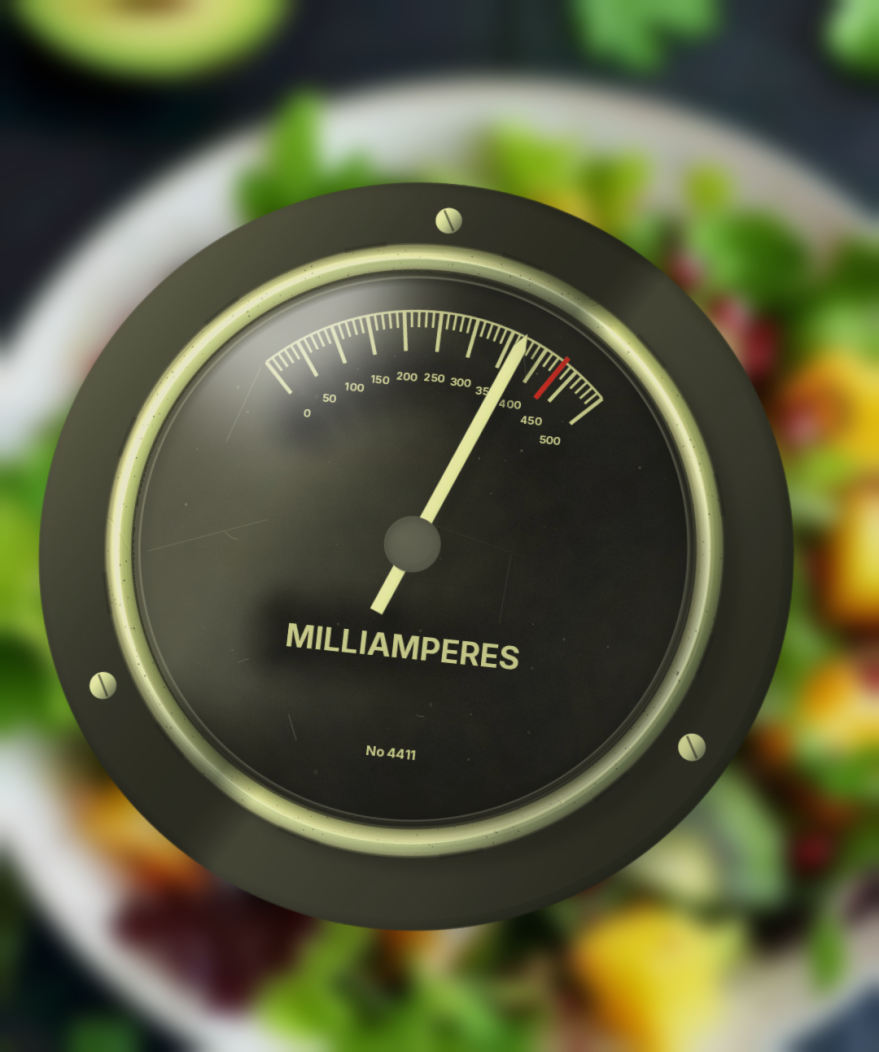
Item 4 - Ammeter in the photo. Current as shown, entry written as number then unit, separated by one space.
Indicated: 370 mA
